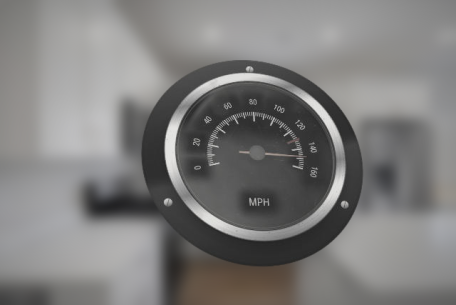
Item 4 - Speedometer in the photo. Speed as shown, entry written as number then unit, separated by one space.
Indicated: 150 mph
